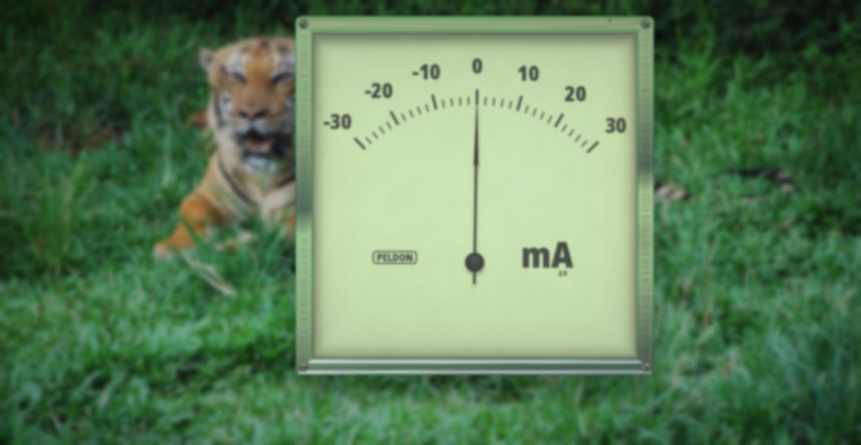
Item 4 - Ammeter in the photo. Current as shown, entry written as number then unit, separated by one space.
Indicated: 0 mA
